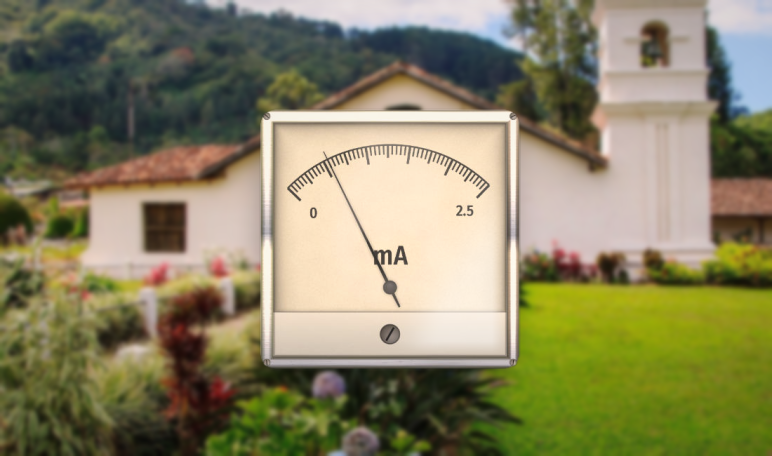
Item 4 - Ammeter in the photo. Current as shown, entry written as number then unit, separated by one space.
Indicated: 0.55 mA
